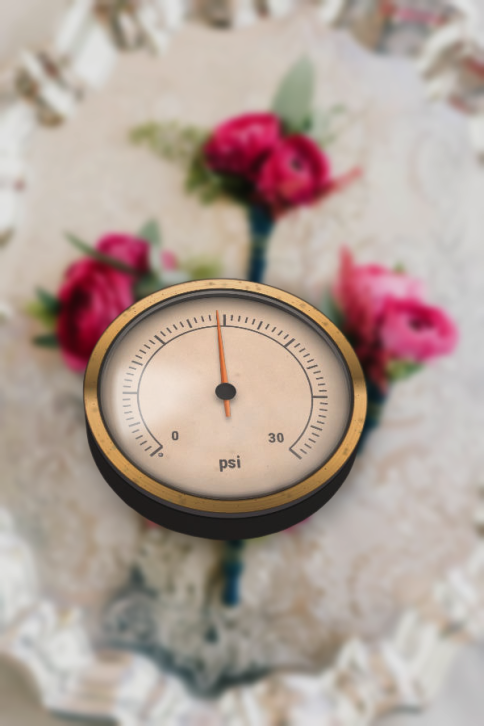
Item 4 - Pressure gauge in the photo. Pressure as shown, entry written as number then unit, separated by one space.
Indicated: 14.5 psi
